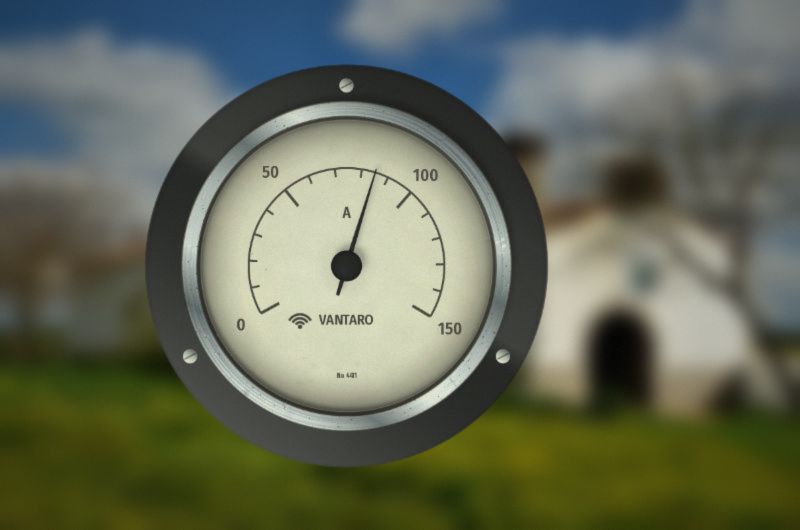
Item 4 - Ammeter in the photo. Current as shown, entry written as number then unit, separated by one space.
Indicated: 85 A
